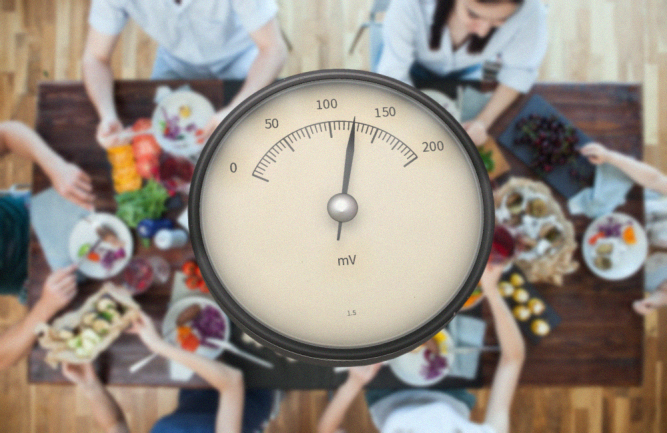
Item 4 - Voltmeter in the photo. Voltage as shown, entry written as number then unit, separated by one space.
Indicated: 125 mV
